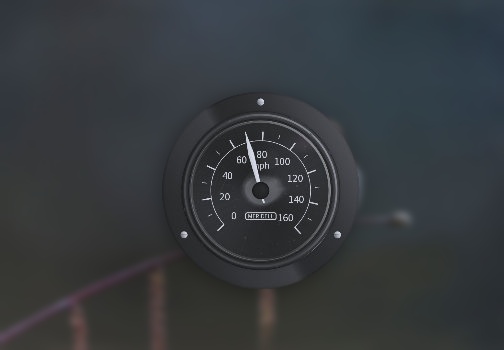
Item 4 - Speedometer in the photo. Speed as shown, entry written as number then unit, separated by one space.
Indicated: 70 mph
